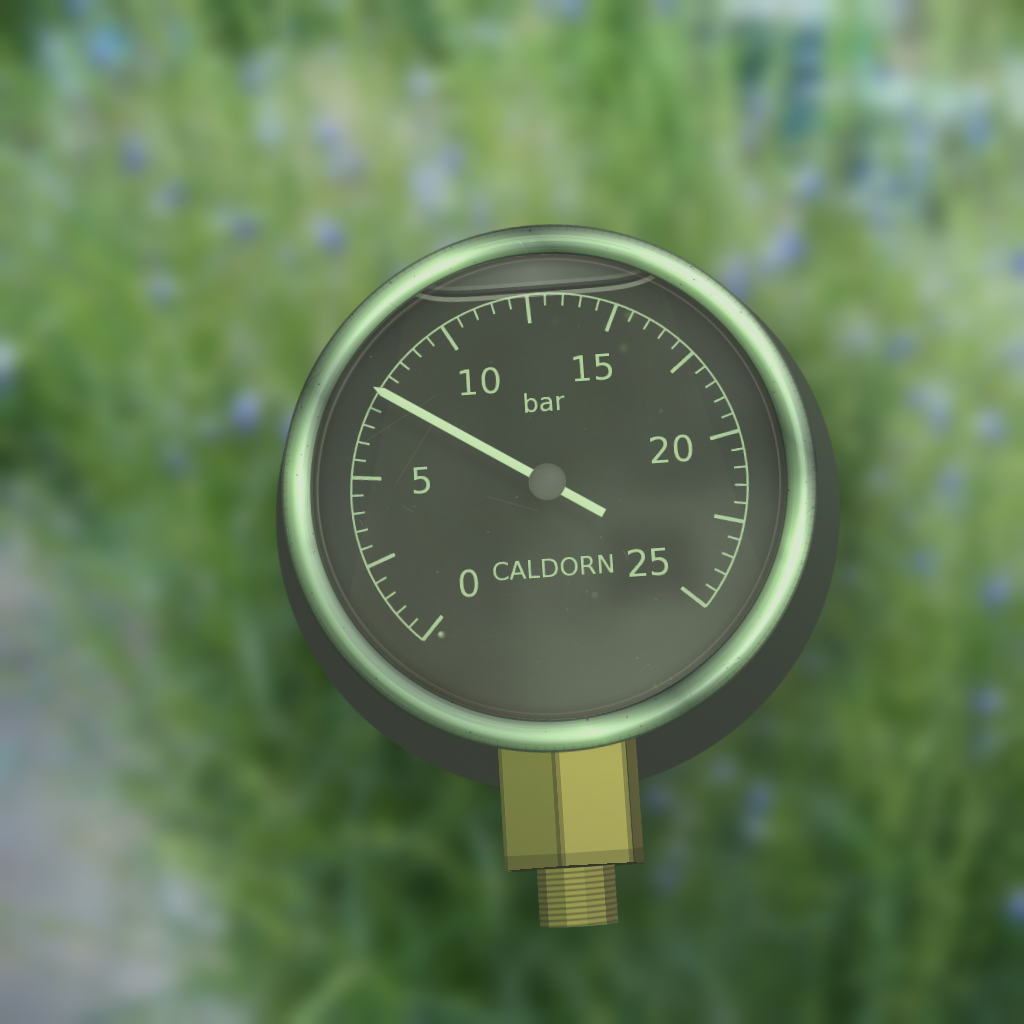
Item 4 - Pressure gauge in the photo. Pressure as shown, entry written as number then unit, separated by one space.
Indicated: 7.5 bar
